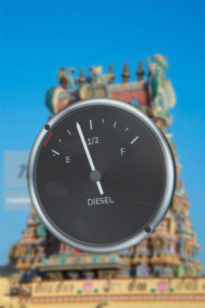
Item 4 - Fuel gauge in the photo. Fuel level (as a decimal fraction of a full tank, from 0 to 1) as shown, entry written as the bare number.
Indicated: 0.375
